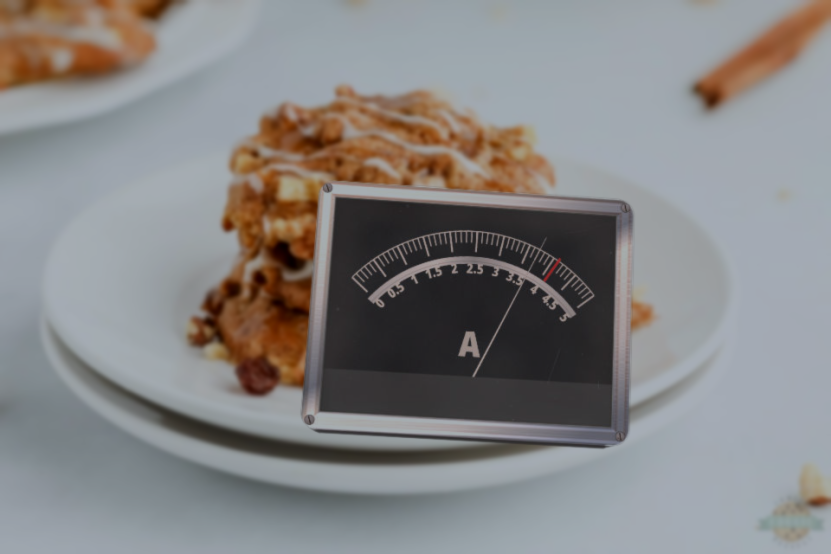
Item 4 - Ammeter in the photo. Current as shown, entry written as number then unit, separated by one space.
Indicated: 3.7 A
